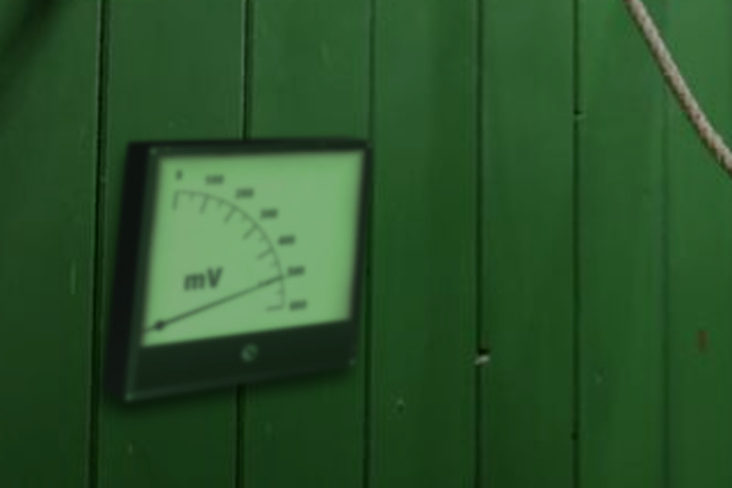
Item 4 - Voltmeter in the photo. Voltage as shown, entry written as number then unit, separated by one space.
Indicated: 500 mV
